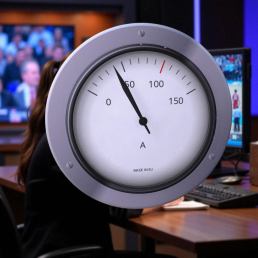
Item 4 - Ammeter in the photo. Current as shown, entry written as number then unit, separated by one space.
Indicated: 40 A
